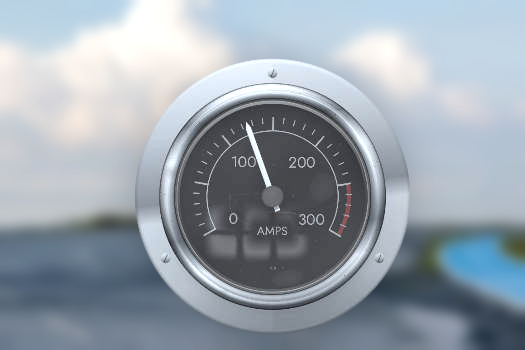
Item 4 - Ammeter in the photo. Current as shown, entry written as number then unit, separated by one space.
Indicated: 125 A
